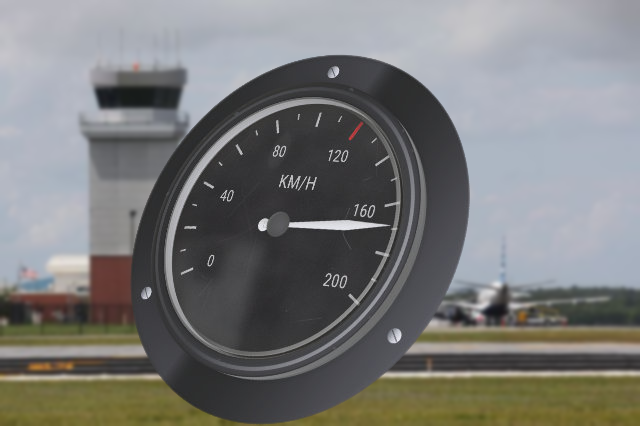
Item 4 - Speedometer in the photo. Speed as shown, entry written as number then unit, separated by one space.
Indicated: 170 km/h
